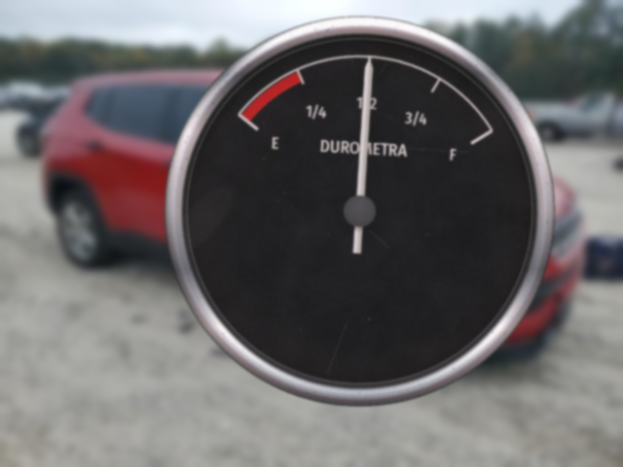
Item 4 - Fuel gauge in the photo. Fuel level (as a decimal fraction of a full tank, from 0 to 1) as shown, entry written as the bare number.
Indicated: 0.5
